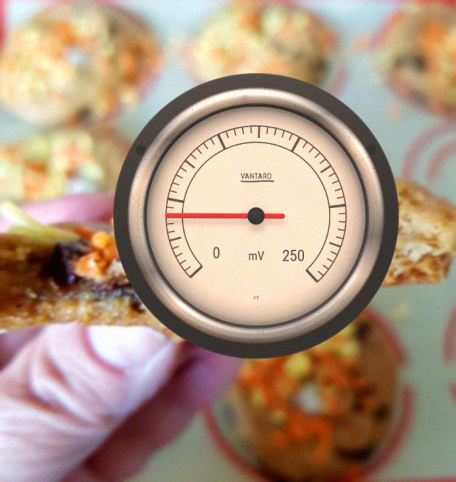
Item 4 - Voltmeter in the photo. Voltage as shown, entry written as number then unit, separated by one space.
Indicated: 40 mV
